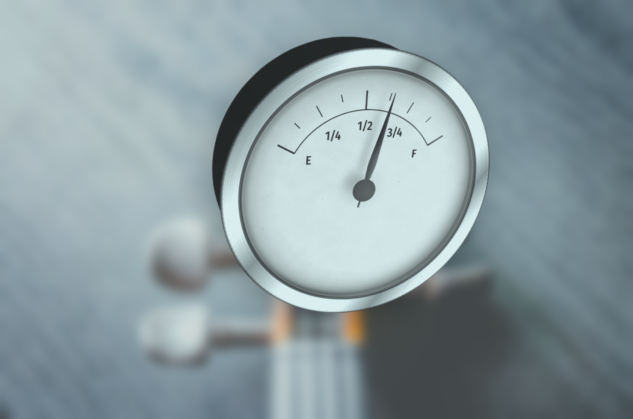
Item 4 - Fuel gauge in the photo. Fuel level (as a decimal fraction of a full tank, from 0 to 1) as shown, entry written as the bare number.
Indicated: 0.625
